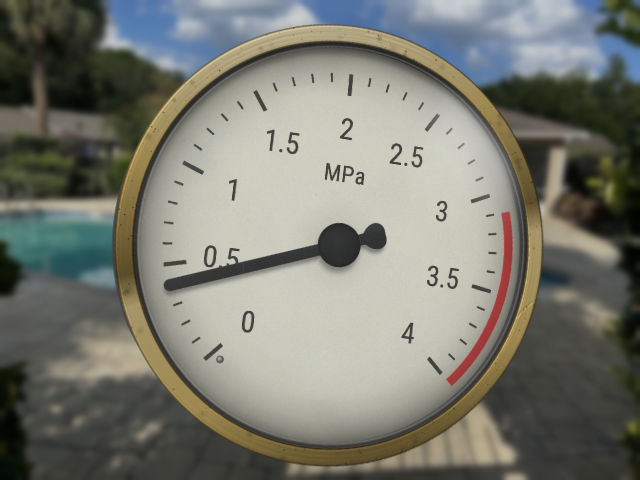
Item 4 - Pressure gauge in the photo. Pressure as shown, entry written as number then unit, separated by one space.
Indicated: 0.4 MPa
